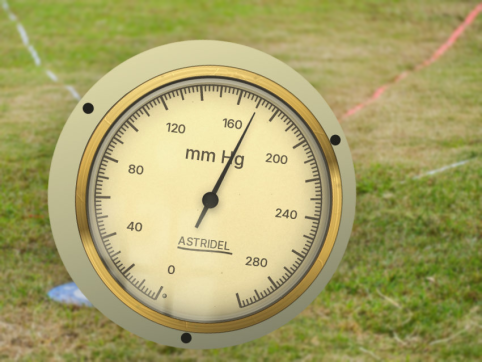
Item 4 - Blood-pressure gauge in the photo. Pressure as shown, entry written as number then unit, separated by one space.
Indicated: 170 mmHg
